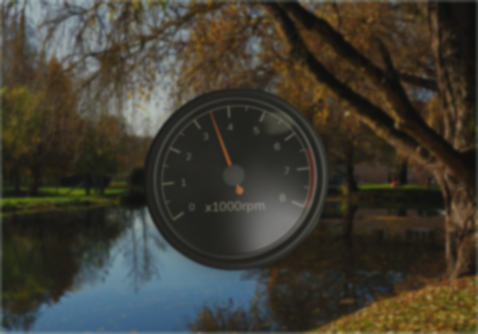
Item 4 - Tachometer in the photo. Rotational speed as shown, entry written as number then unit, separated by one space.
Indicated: 3500 rpm
